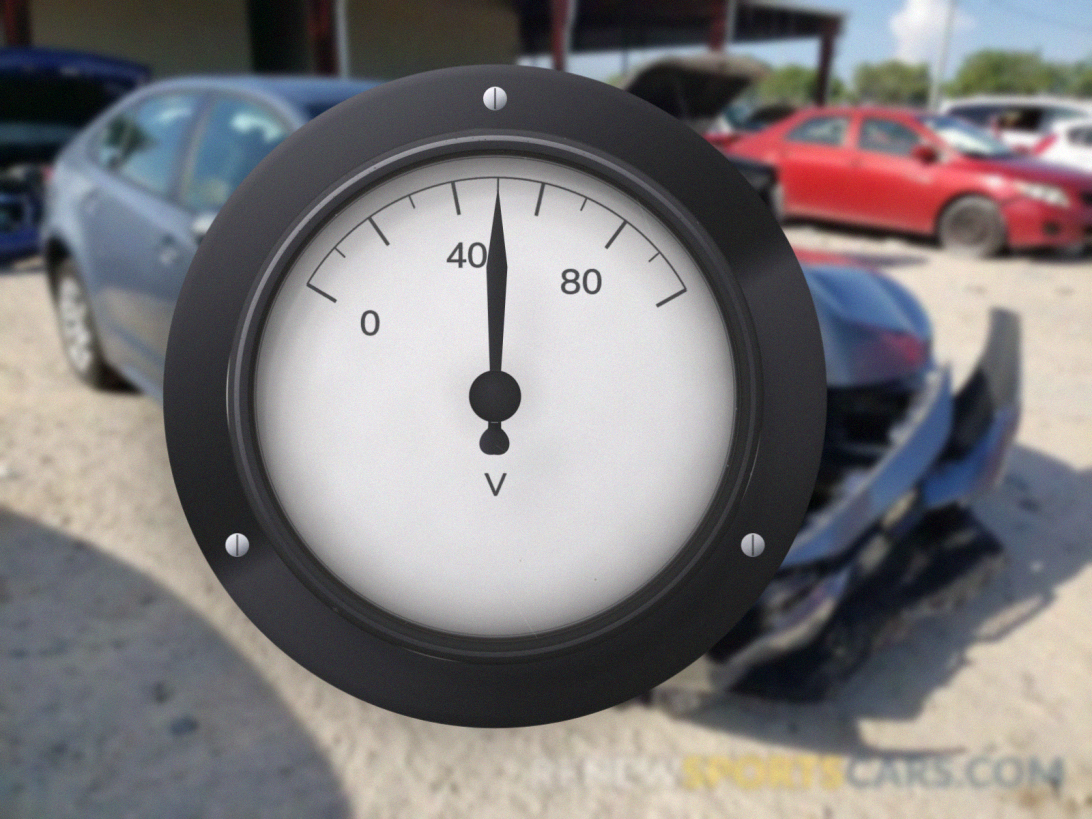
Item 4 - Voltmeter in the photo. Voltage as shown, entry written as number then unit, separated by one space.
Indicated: 50 V
